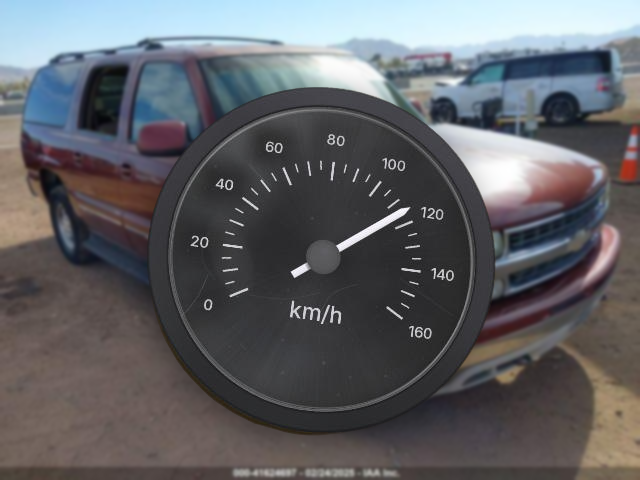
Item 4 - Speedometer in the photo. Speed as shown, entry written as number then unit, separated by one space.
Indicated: 115 km/h
